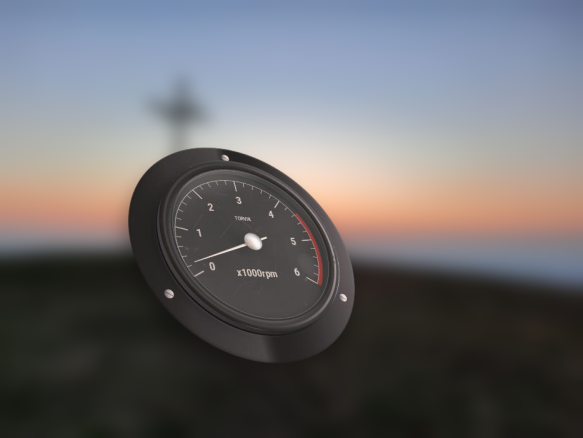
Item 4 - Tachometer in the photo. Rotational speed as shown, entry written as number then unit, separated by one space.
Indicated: 200 rpm
